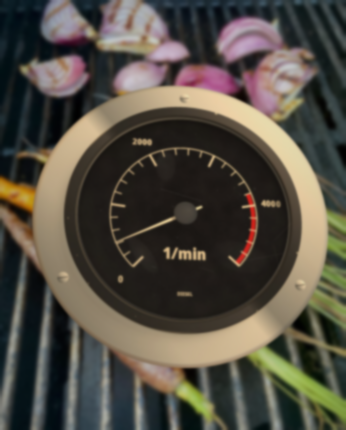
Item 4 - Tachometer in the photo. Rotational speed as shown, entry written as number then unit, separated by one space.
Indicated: 400 rpm
